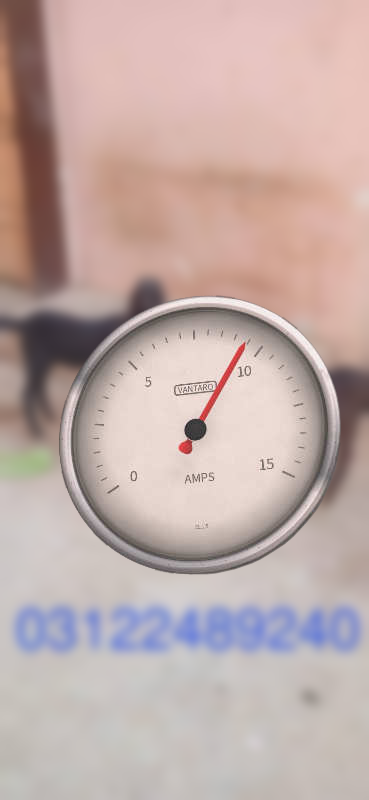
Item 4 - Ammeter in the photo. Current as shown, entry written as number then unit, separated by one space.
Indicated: 9.5 A
